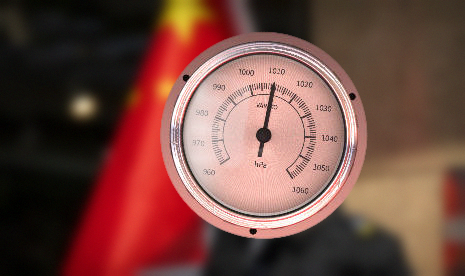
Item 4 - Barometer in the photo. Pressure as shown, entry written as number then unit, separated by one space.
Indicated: 1010 hPa
